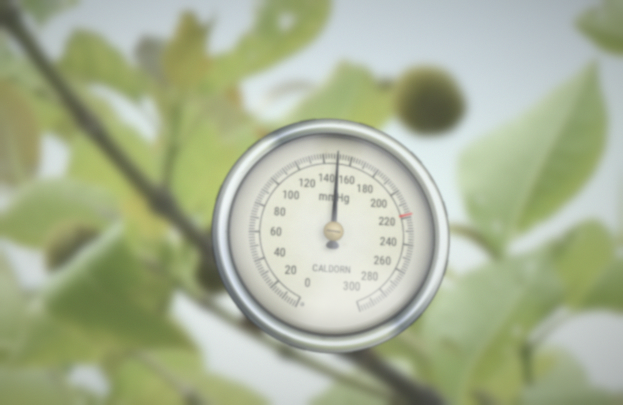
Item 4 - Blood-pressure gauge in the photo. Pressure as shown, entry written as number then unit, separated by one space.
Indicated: 150 mmHg
